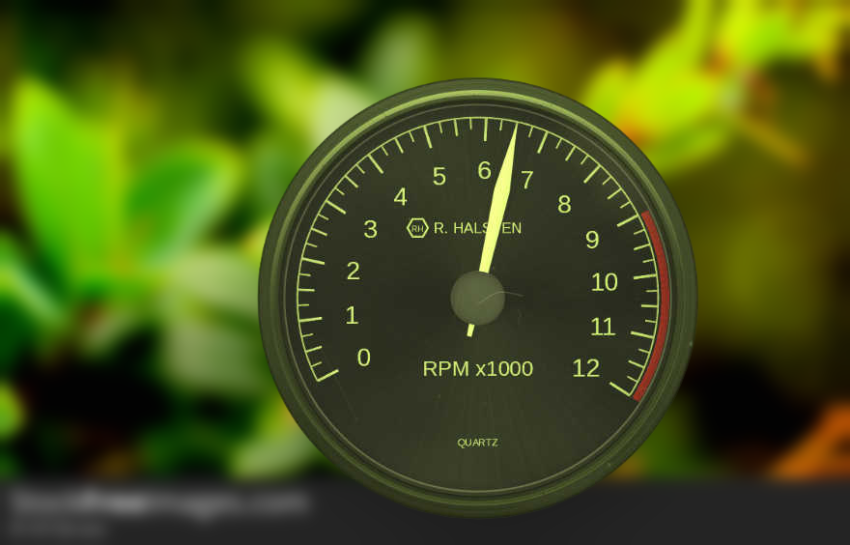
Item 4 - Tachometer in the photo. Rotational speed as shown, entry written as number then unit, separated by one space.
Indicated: 6500 rpm
